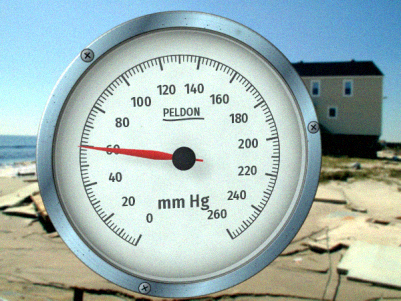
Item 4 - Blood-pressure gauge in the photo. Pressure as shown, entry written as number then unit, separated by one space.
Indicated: 60 mmHg
